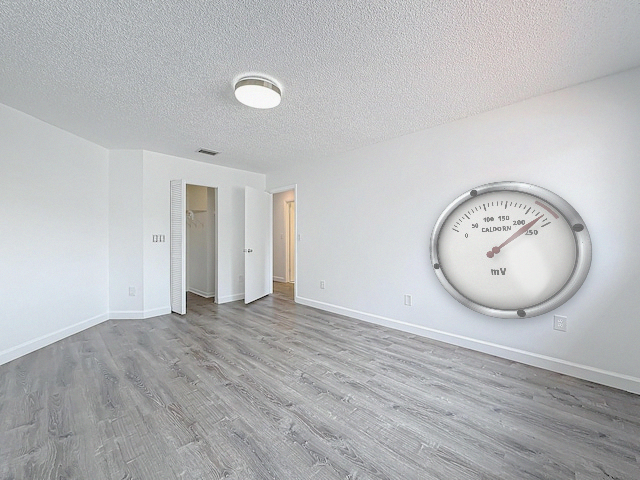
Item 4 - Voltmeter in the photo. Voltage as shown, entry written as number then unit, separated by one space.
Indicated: 230 mV
